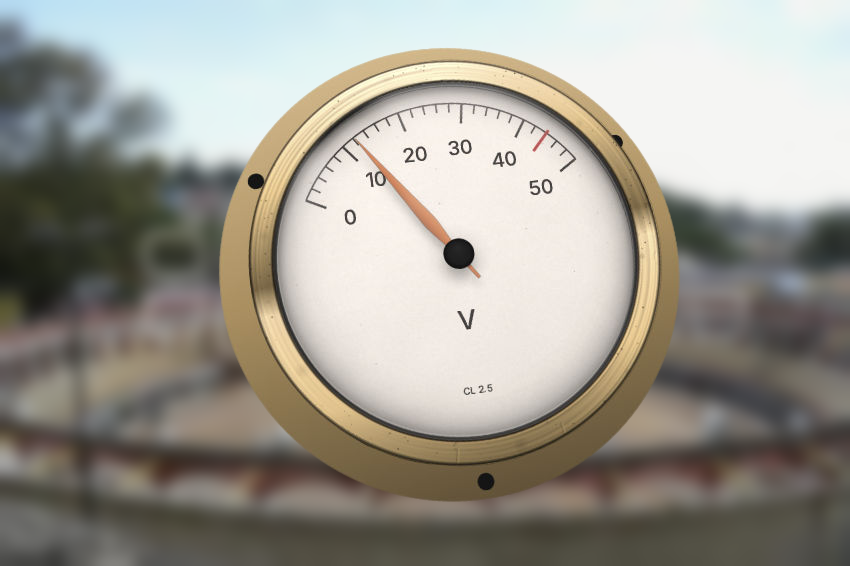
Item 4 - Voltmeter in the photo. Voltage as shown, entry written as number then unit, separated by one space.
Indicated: 12 V
